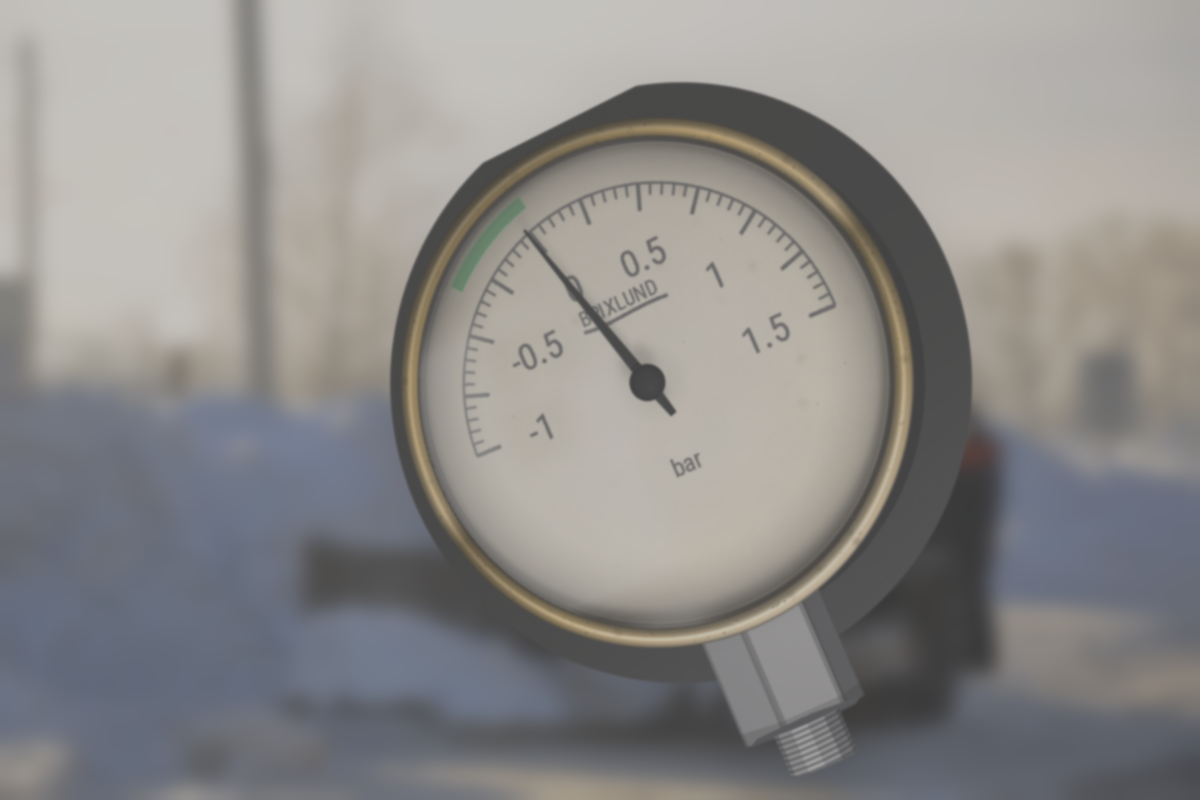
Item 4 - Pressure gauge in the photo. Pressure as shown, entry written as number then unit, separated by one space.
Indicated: 0 bar
